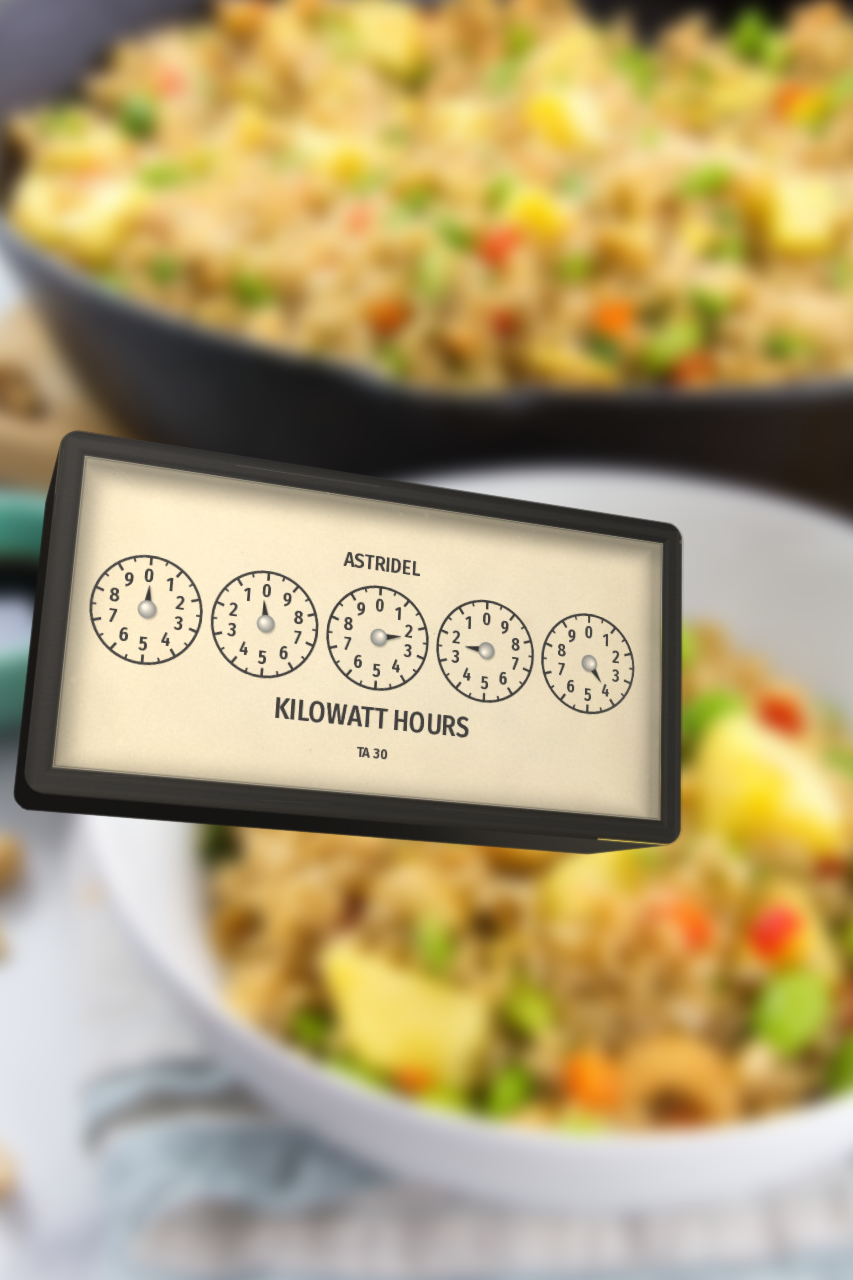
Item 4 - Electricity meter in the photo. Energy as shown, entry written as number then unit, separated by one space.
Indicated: 224 kWh
